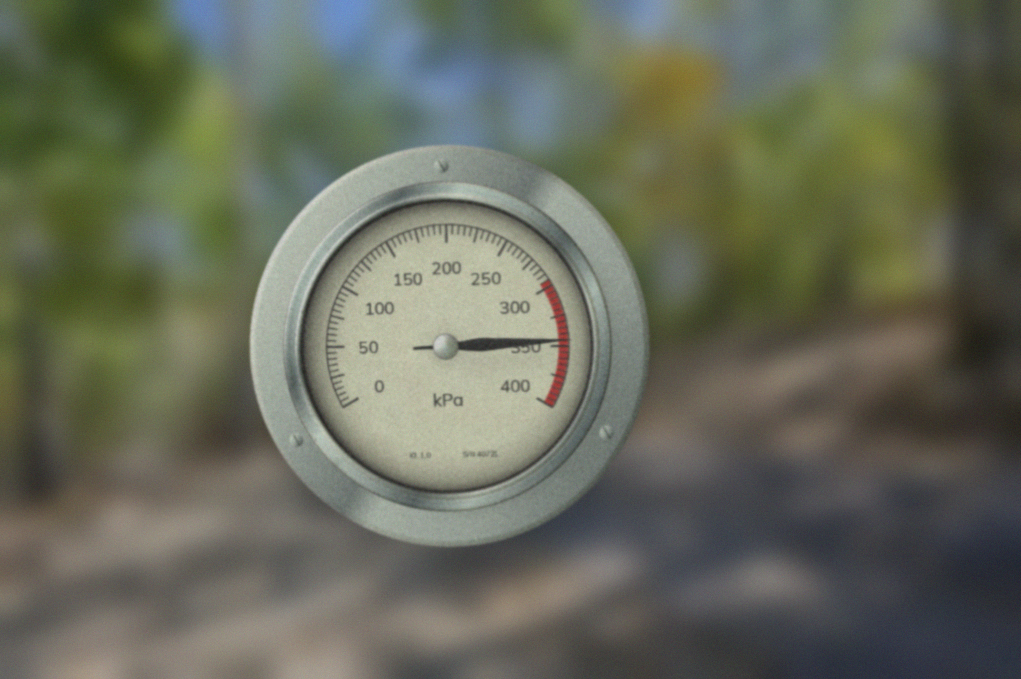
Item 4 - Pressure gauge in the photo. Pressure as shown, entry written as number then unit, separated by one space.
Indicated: 345 kPa
